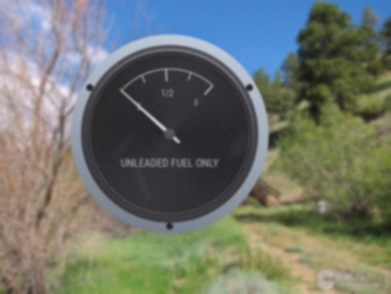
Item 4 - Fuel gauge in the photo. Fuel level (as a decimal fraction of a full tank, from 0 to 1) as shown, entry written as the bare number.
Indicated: 0
